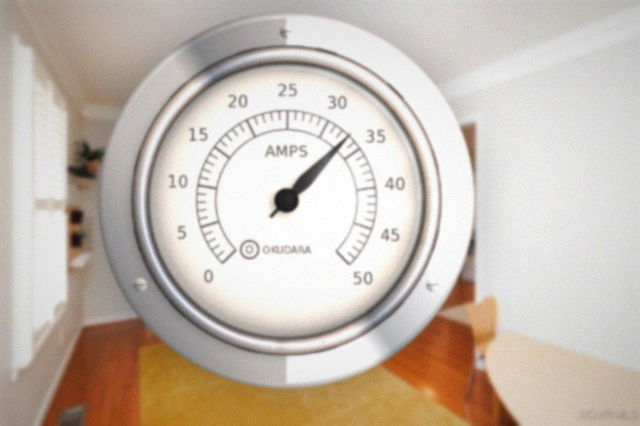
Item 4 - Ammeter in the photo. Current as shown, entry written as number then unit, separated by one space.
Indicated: 33 A
